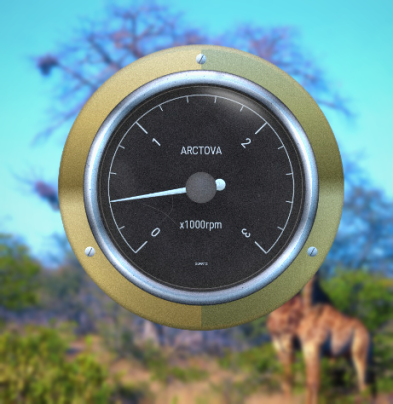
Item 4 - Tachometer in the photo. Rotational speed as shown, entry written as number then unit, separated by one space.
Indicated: 400 rpm
